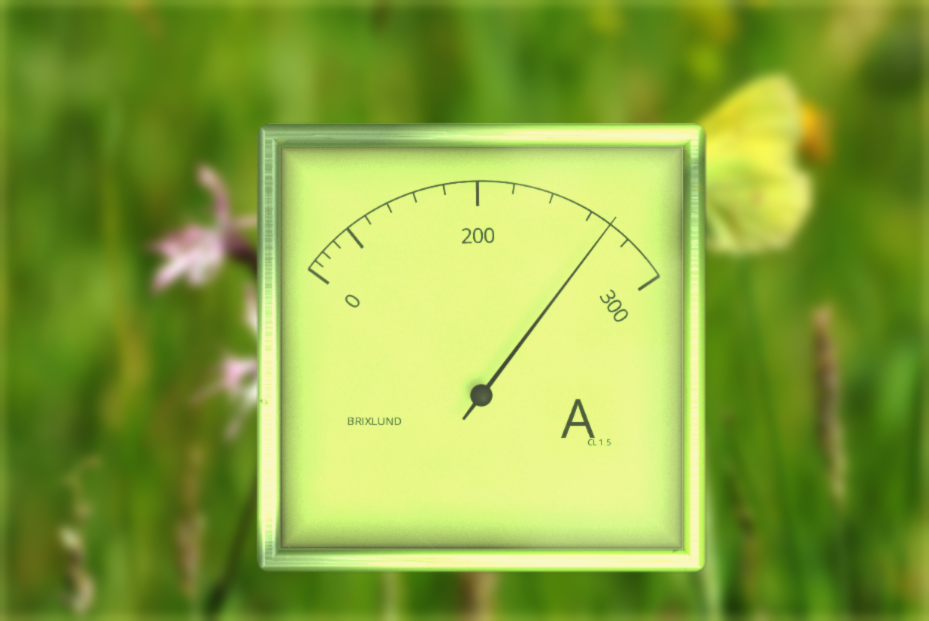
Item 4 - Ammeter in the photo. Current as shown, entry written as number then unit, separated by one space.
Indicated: 270 A
